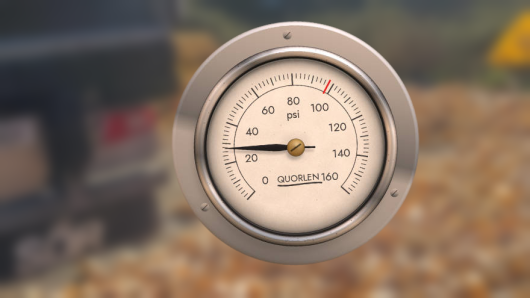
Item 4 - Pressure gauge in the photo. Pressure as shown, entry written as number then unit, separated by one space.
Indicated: 28 psi
